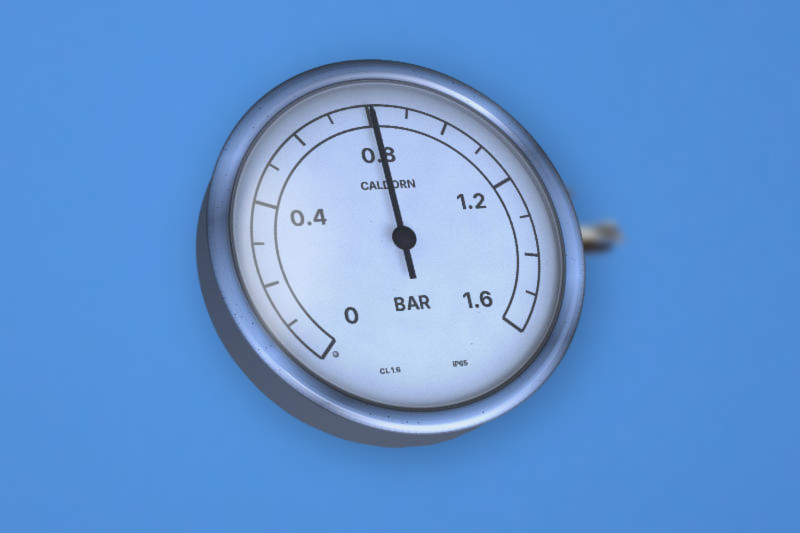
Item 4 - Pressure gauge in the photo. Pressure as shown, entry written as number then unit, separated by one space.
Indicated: 0.8 bar
